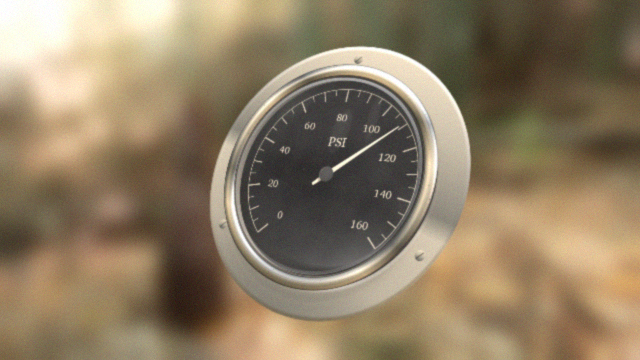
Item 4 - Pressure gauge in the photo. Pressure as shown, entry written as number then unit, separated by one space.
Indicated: 110 psi
